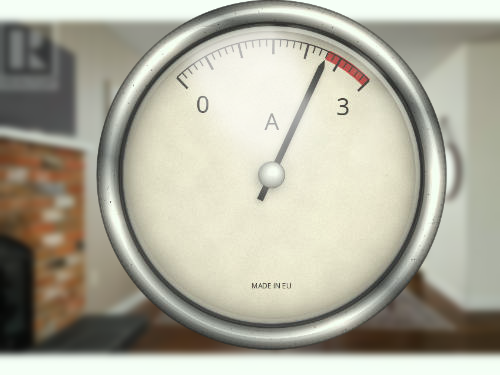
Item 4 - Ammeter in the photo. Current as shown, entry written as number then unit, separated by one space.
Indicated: 2.3 A
